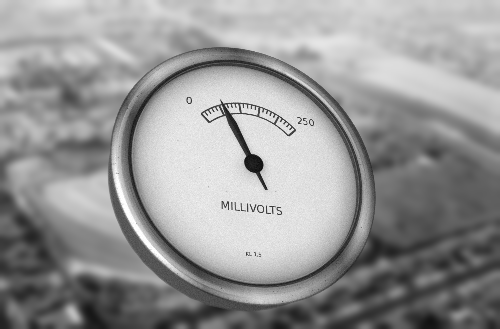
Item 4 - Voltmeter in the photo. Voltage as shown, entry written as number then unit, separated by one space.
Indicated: 50 mV
